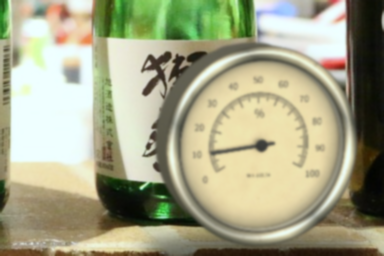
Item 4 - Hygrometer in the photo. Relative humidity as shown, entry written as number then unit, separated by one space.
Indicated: 10 %
